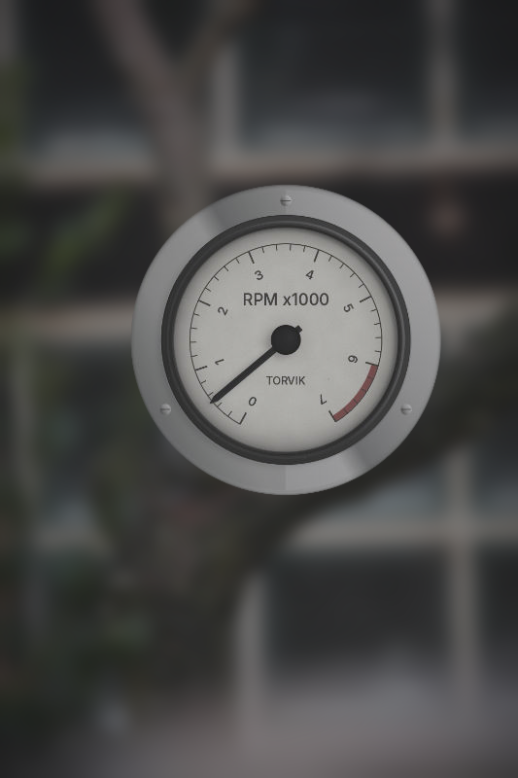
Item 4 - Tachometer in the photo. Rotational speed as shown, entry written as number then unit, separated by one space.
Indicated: 500 rpm
